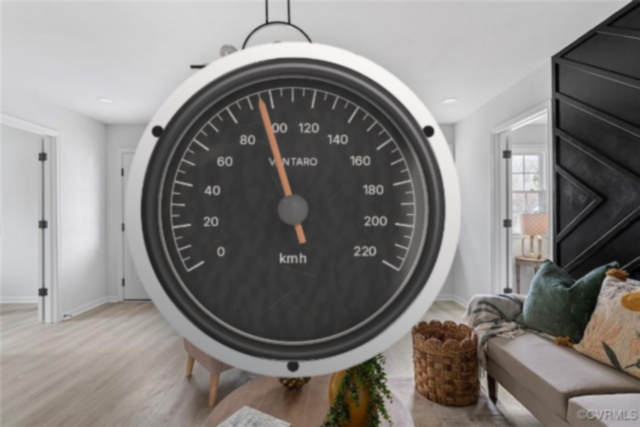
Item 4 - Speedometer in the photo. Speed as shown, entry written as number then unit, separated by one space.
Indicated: 95 km/h
